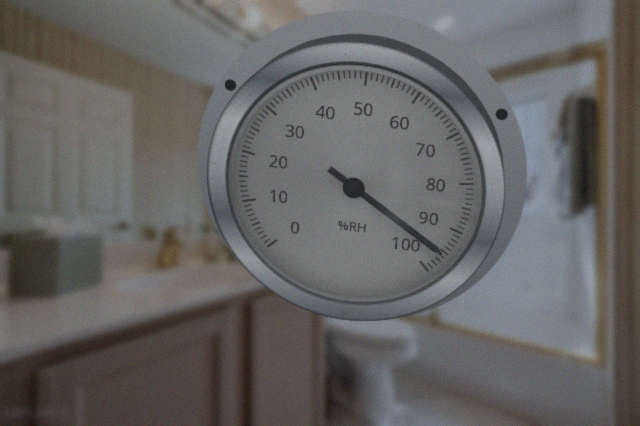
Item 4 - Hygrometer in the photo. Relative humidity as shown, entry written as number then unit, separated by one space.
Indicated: 95 %
